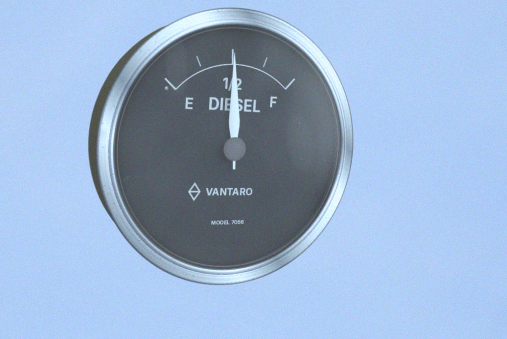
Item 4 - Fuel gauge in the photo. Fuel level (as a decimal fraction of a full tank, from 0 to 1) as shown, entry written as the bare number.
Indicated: 0.5
